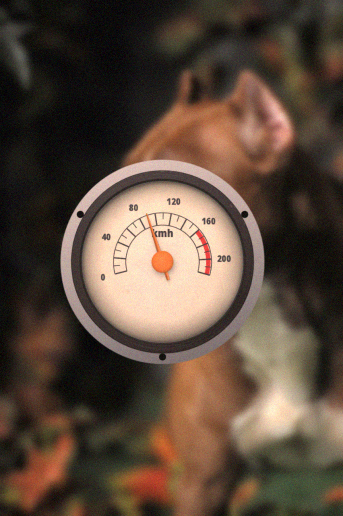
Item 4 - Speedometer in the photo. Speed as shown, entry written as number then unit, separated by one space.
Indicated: 90 km/h
